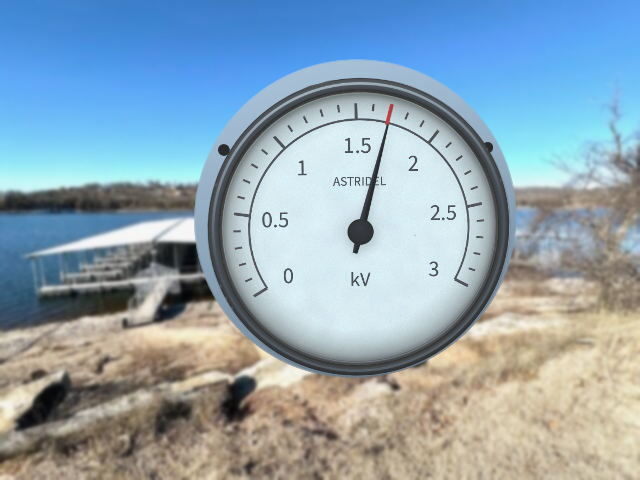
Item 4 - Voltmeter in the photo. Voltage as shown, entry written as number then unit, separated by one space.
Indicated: 1.7 kV
